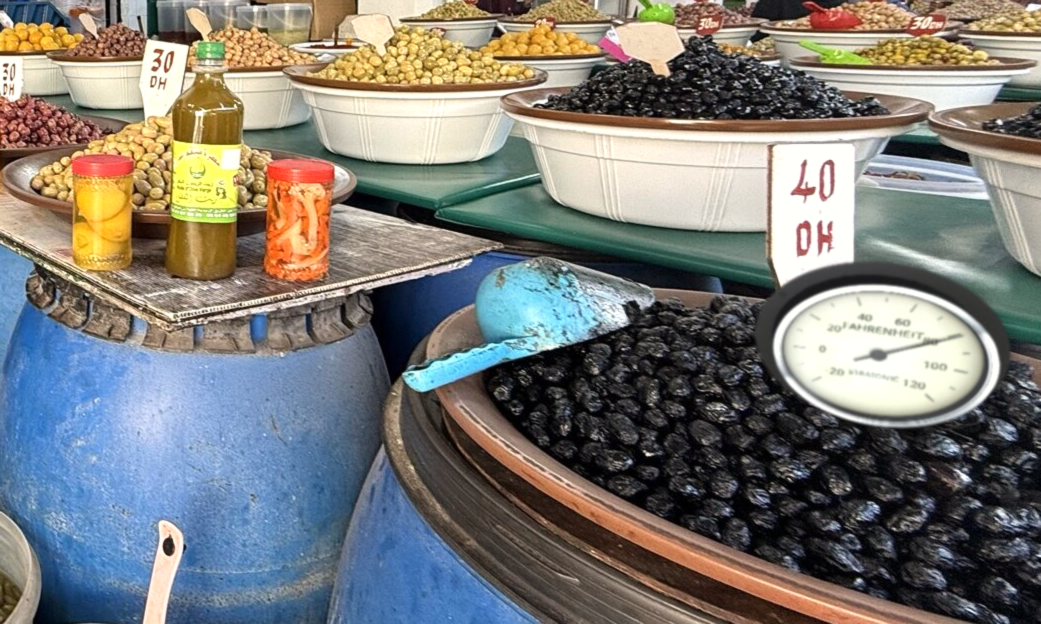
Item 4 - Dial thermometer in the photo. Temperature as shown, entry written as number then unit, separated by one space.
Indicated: 80 °F
